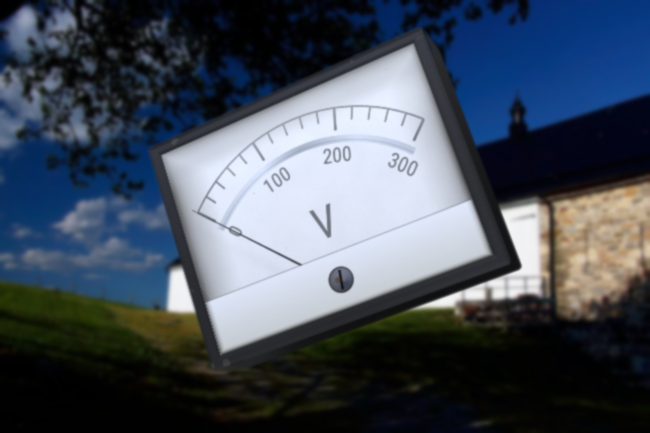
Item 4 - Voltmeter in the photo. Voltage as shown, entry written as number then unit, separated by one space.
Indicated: 0 V
